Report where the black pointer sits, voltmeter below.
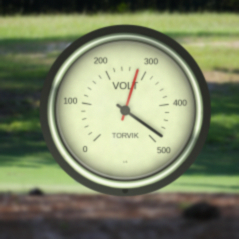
480 V
